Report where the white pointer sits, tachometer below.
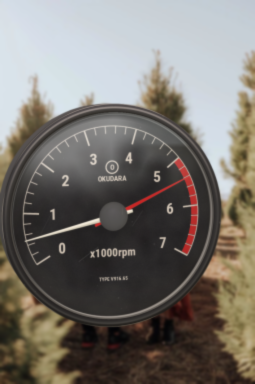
500 rpm
